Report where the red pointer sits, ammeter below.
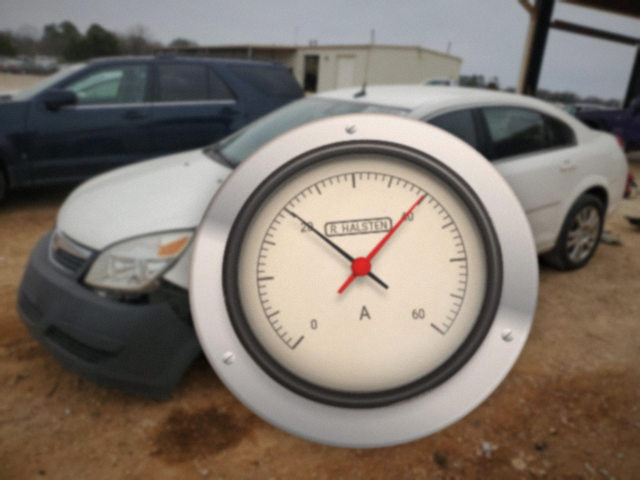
40 A
